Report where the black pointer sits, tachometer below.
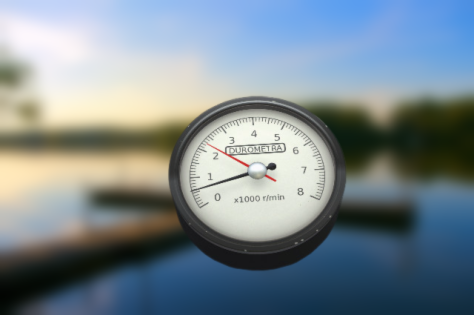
500 rpm
